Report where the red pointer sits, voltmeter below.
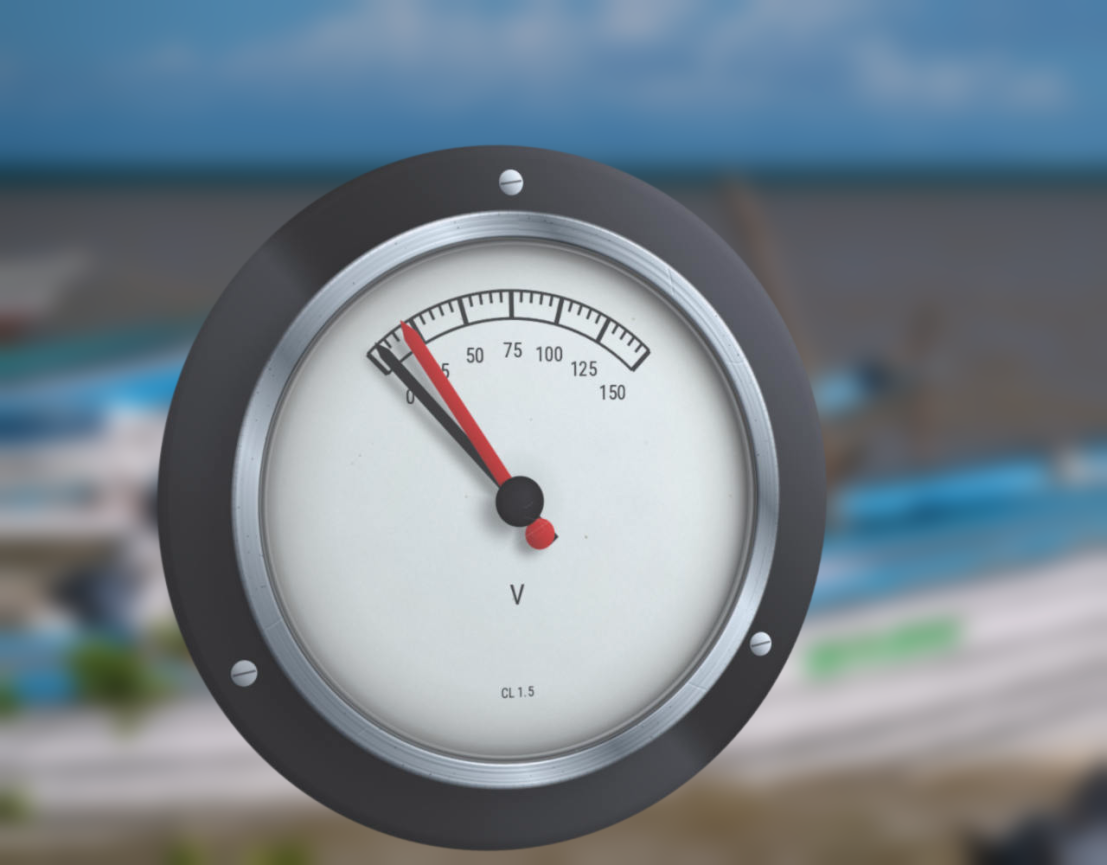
20 V
